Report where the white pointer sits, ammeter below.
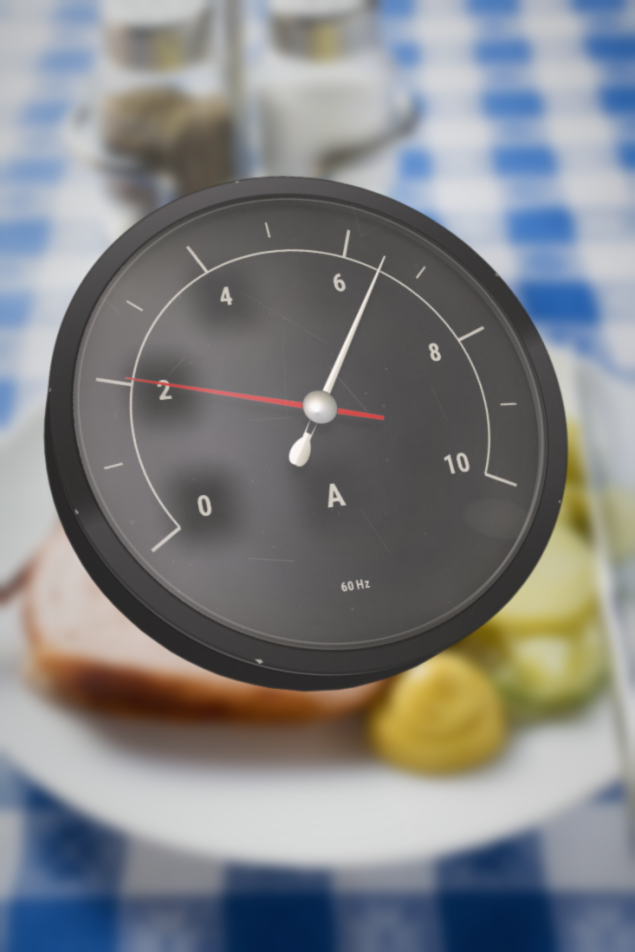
6.5 A
